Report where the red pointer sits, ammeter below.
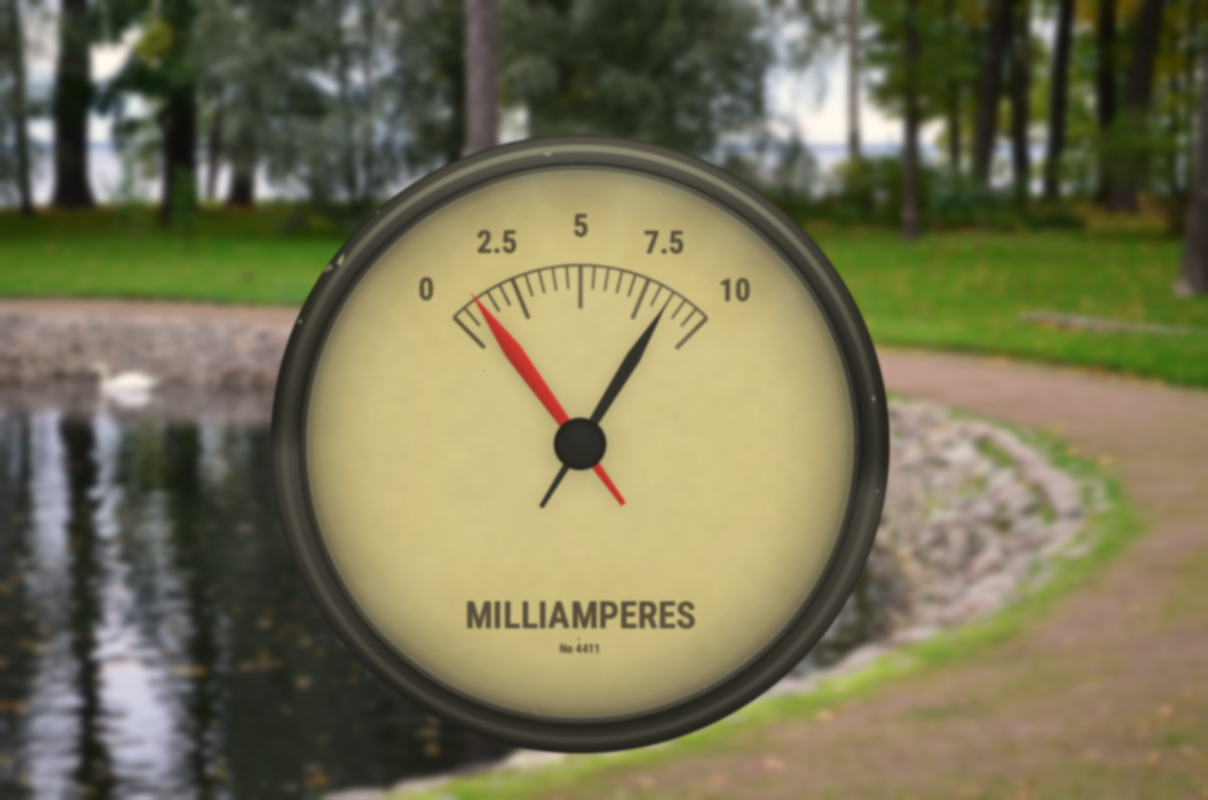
1 mA
